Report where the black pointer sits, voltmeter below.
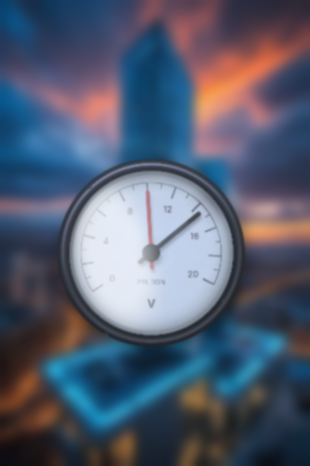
14.5 V
